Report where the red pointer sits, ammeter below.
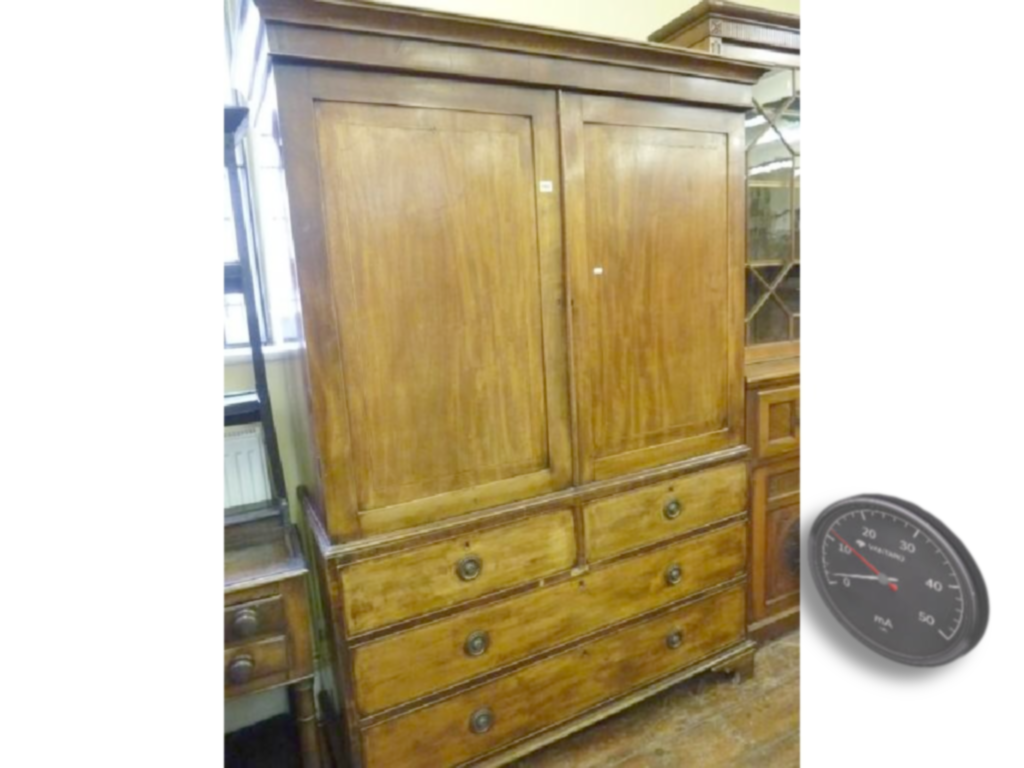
12 mA
